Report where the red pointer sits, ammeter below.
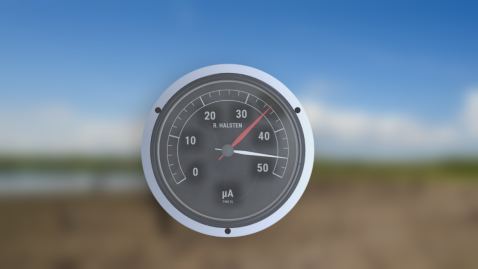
35 µA
